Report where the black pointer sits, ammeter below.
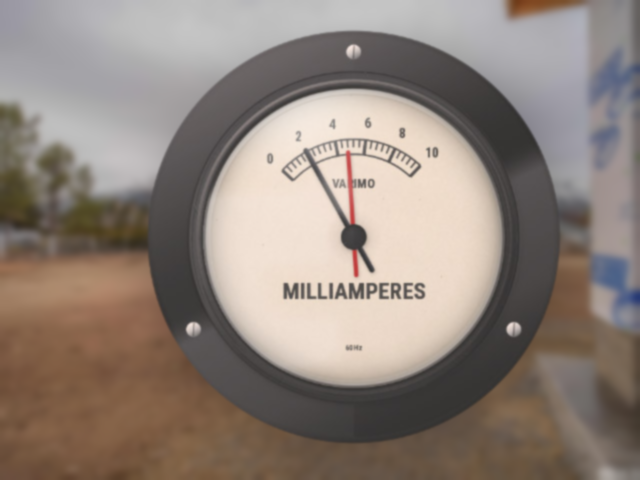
2 mA
